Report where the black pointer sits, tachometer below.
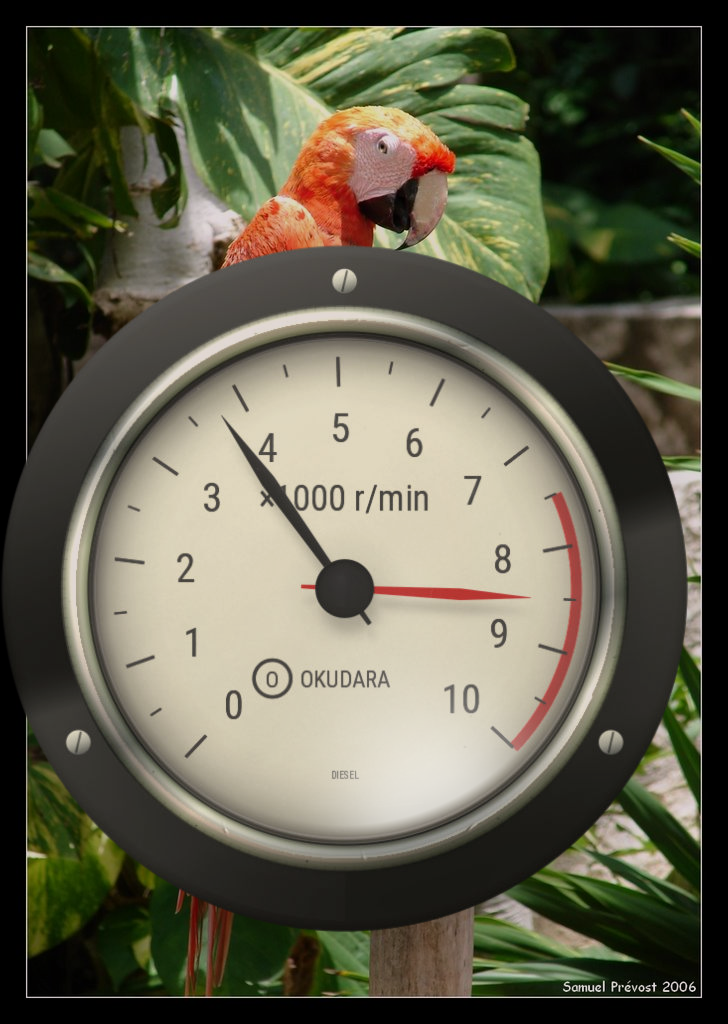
3750 rpm
